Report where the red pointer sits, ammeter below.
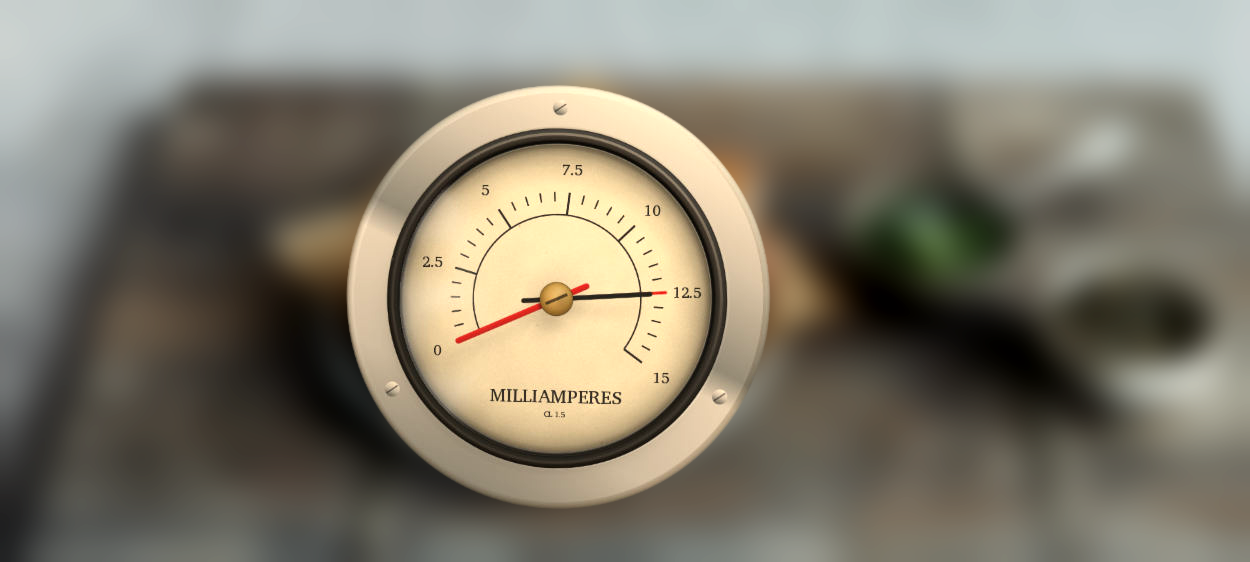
0 mA
